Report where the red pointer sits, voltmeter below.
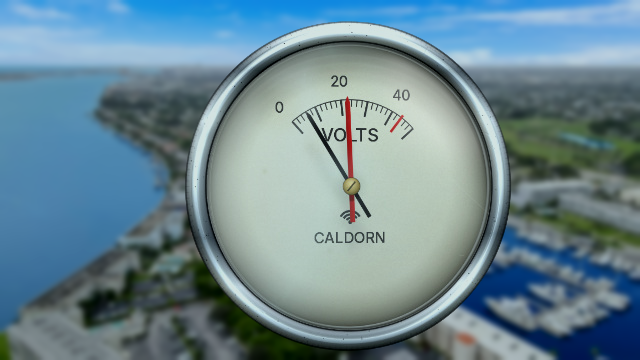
22 V
